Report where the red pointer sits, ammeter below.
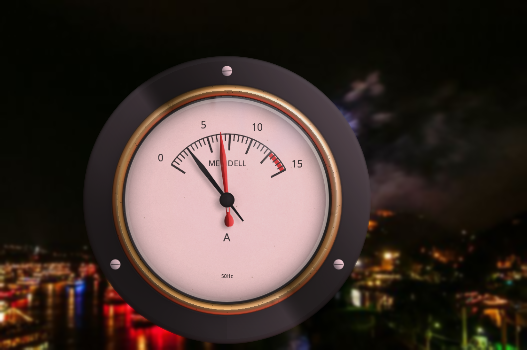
6.5 A
